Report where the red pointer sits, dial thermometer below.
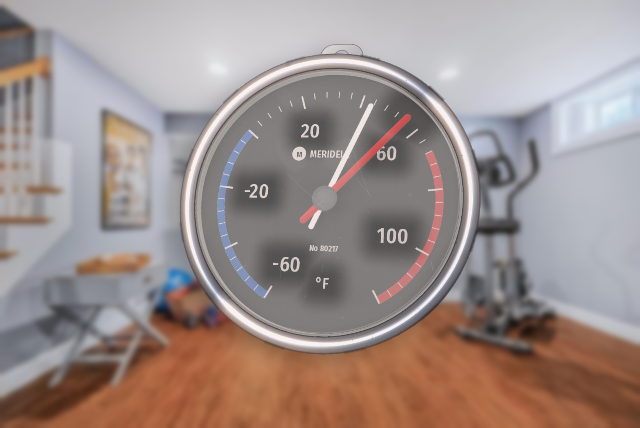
56 °F
